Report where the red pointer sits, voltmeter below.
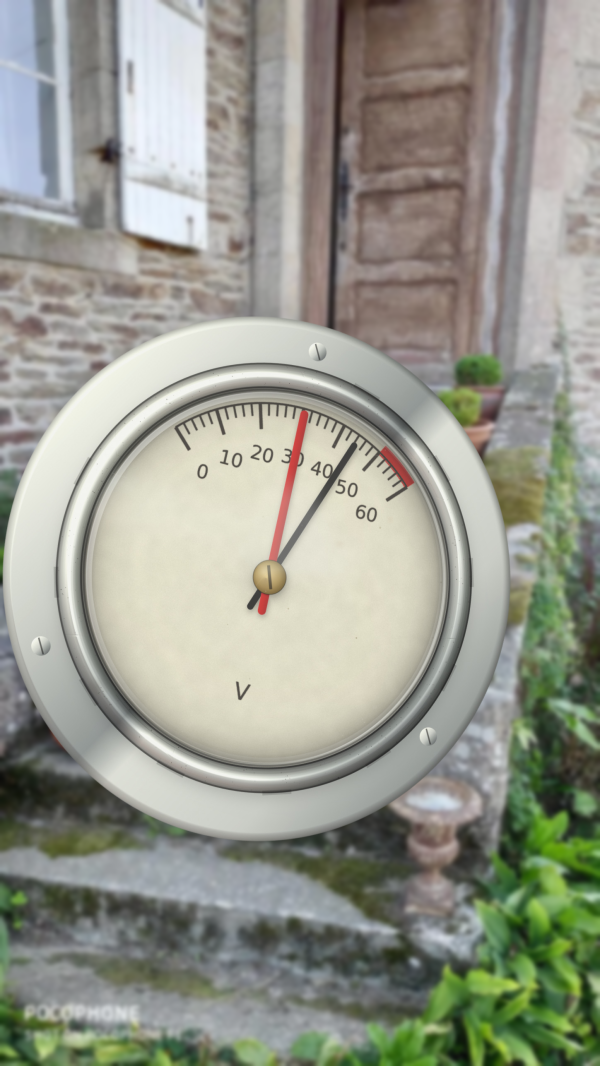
30 V
